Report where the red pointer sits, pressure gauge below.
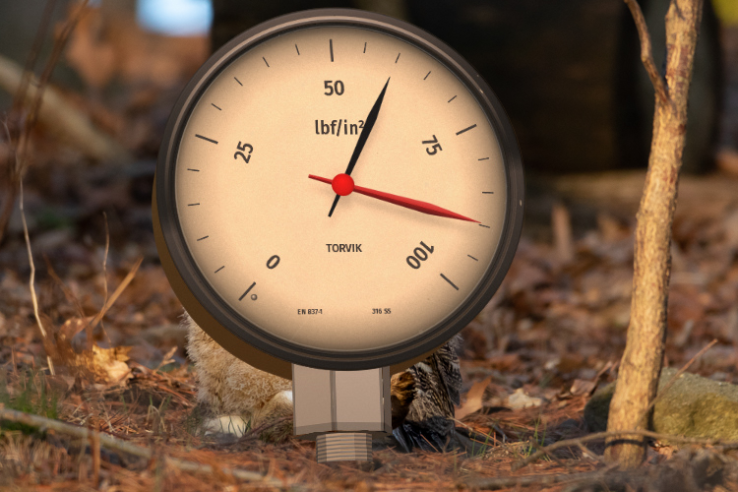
90 psi
